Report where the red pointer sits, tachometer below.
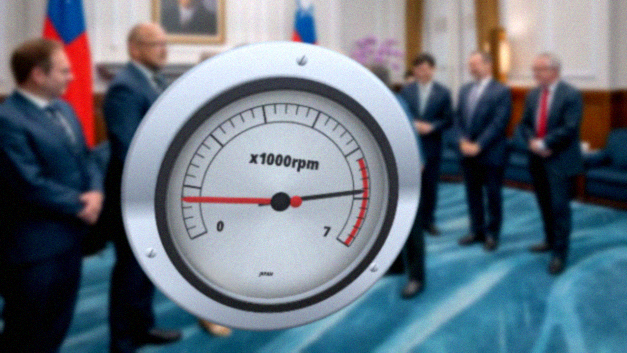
800 rpm
